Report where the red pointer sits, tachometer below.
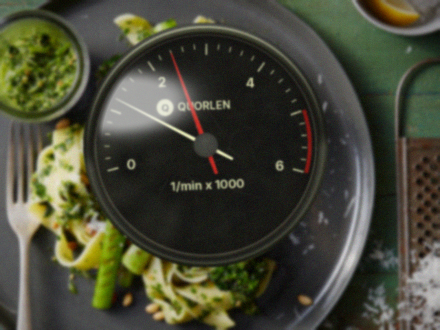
2400 rpm
